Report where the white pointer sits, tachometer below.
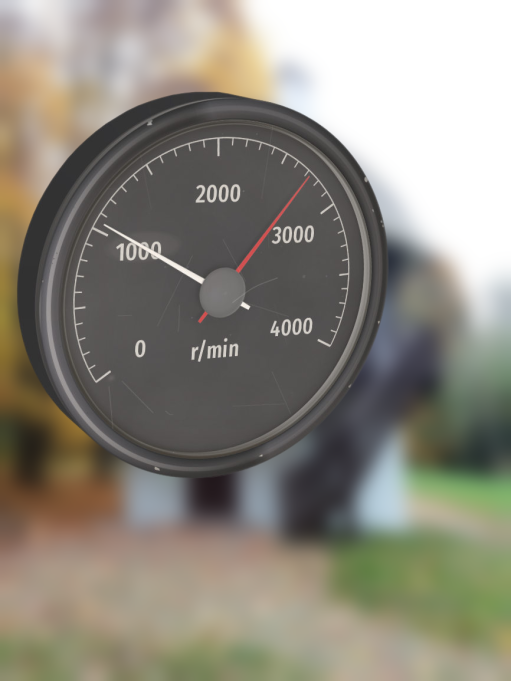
1050 rpm
